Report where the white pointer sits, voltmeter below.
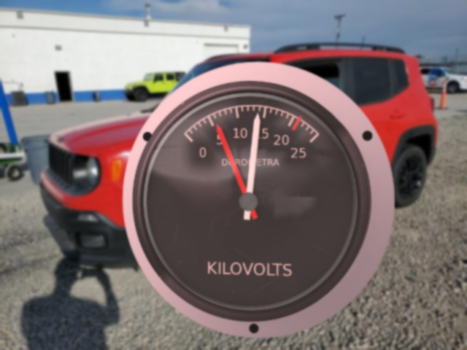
14 kV
